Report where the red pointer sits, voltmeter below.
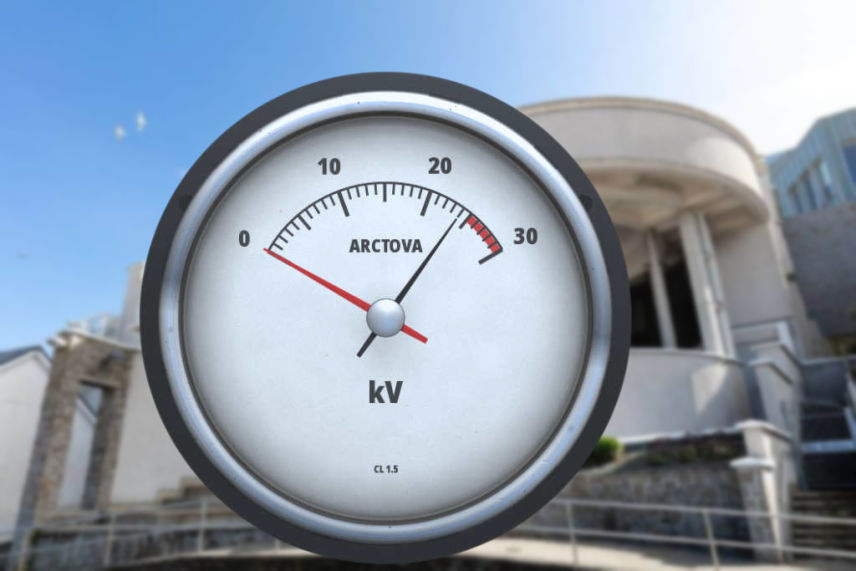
0 kV
